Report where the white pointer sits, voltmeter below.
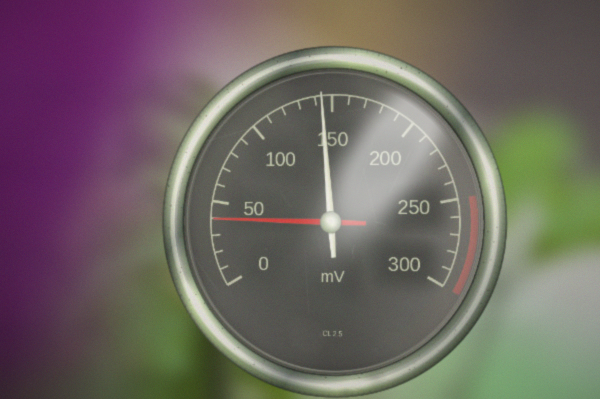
145 mV
